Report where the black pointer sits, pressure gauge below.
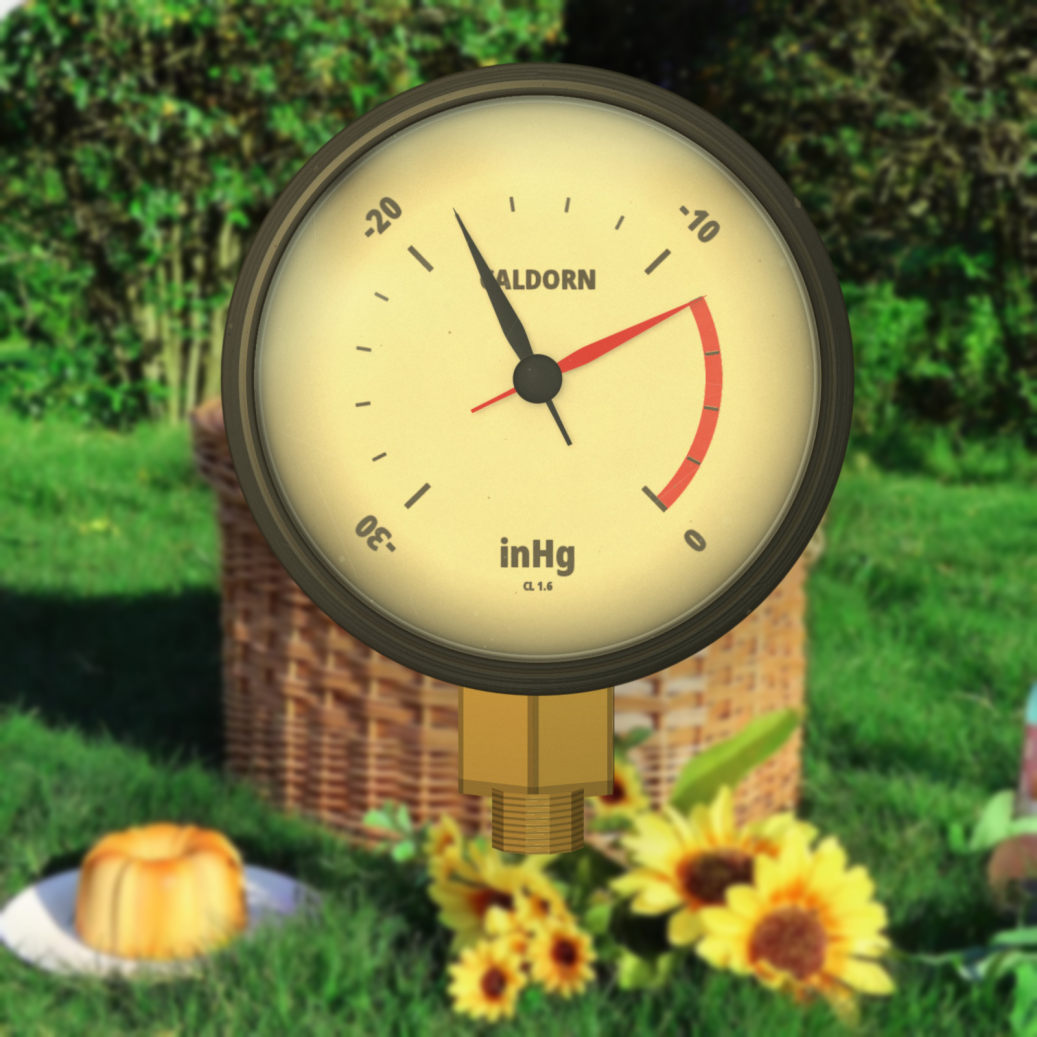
-18 inHg
